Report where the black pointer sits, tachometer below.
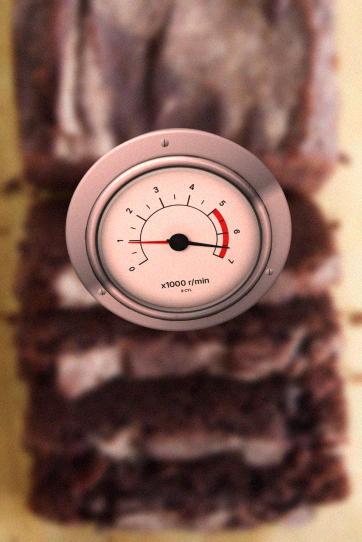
6500 rpm
